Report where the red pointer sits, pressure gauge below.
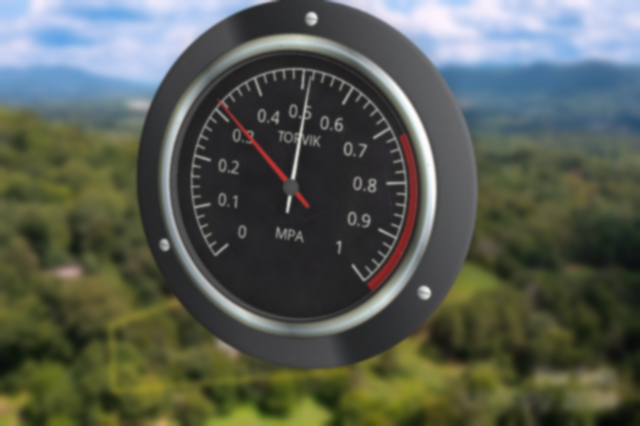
0.32 MPa
